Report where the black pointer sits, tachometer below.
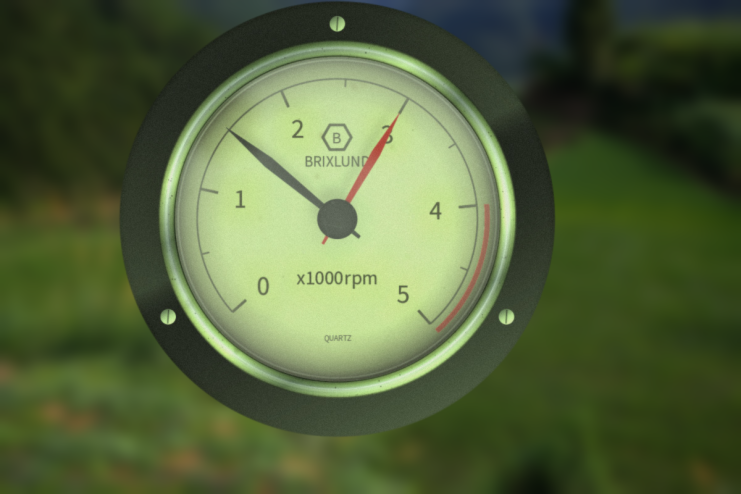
1500 rpm
